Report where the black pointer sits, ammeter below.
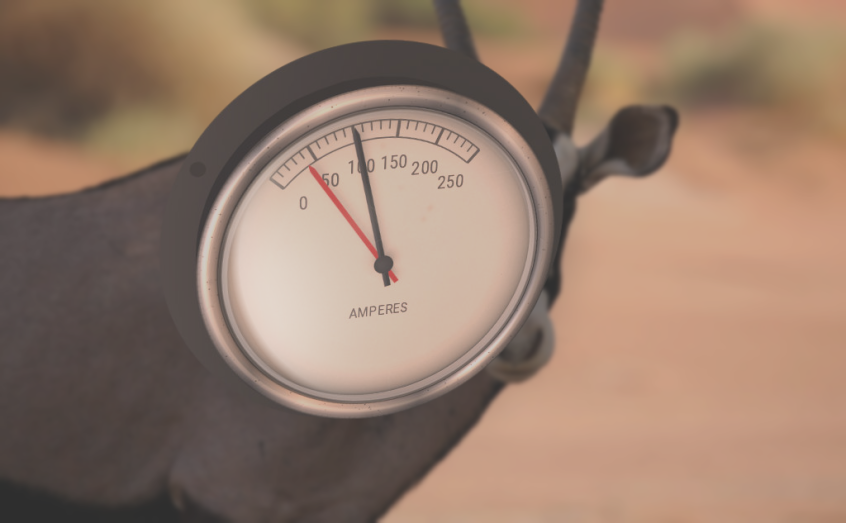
100 A
